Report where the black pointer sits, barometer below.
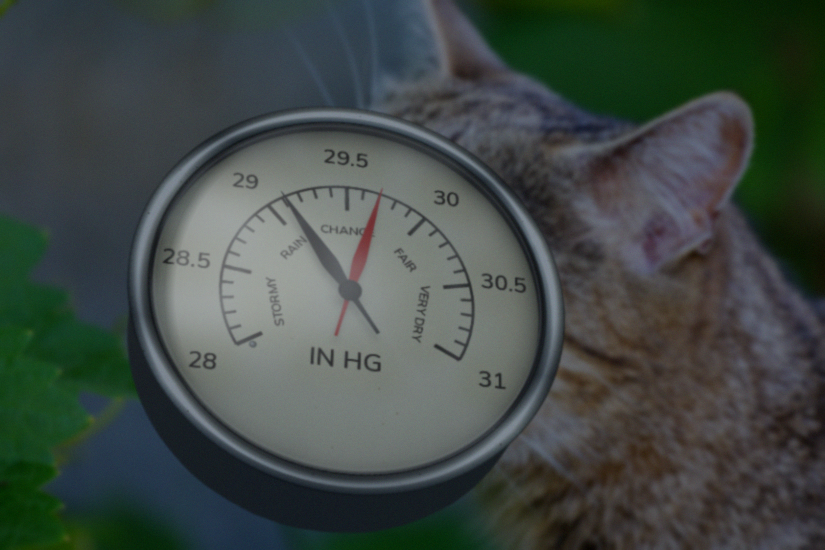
29.1 inHg
